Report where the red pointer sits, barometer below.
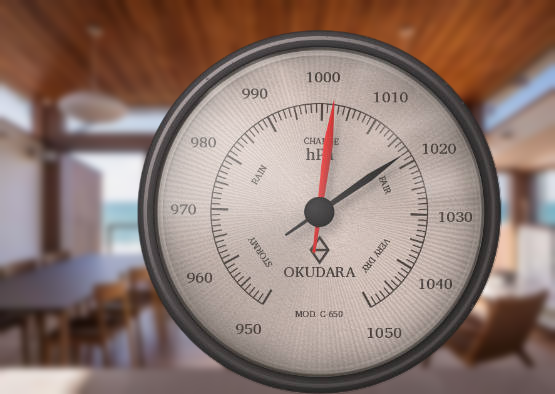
1002 hPa
